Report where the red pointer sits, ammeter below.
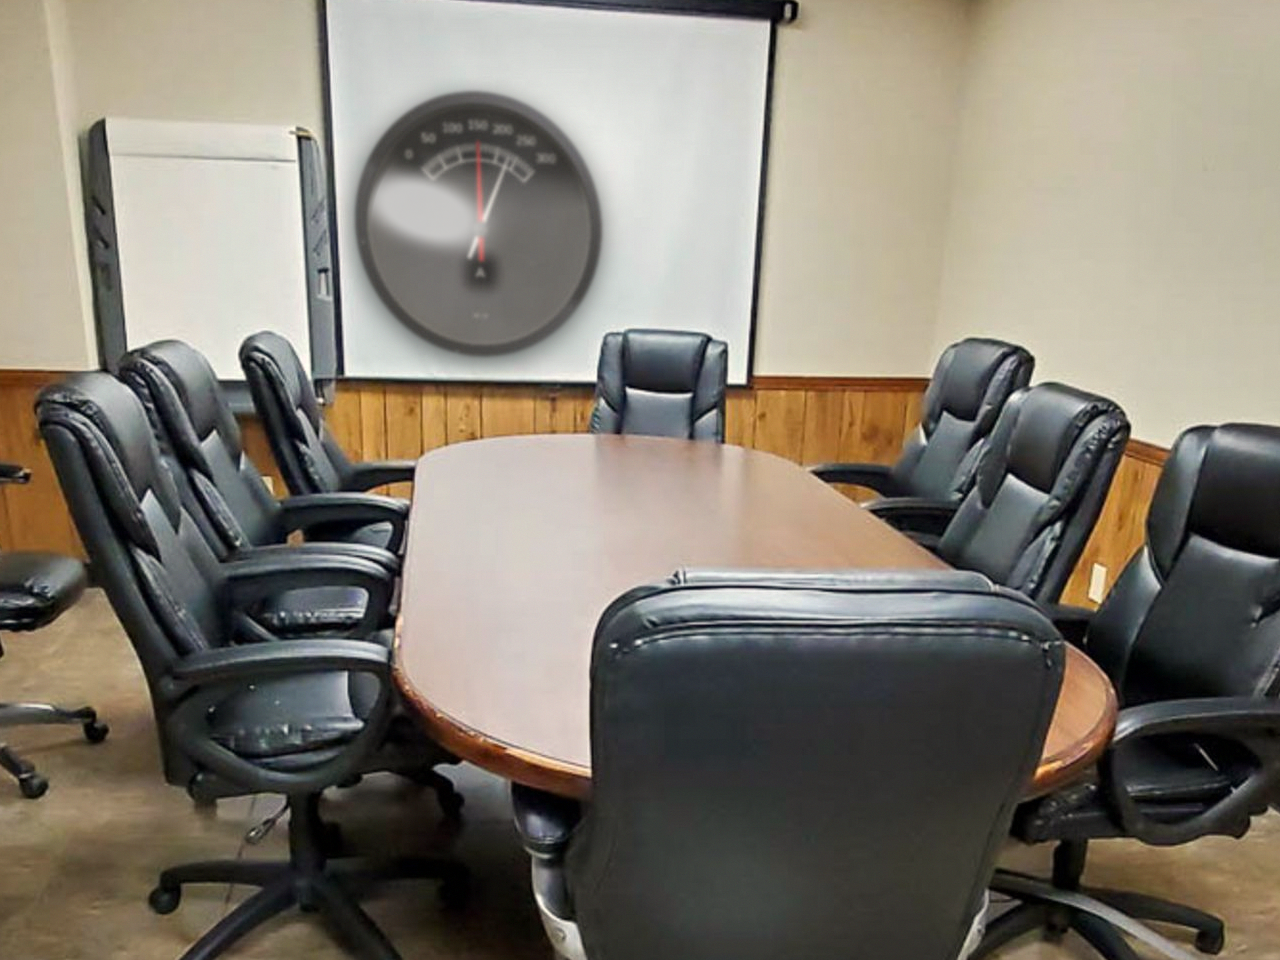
150 A
